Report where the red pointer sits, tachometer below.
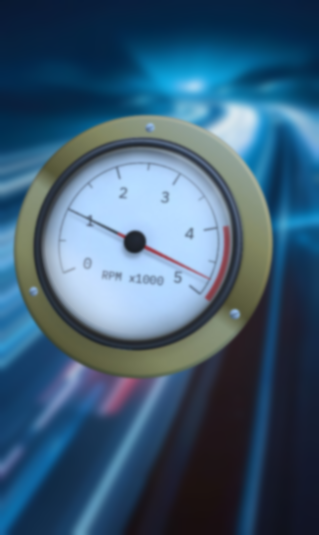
4750 rpm
